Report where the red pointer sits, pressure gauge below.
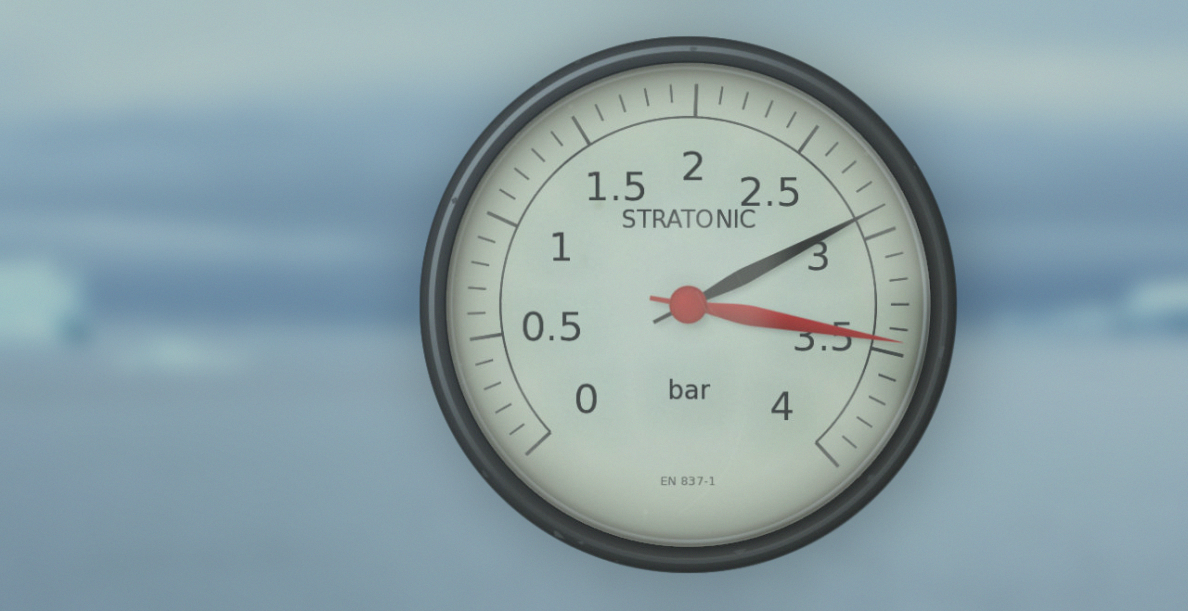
3.45 bar
